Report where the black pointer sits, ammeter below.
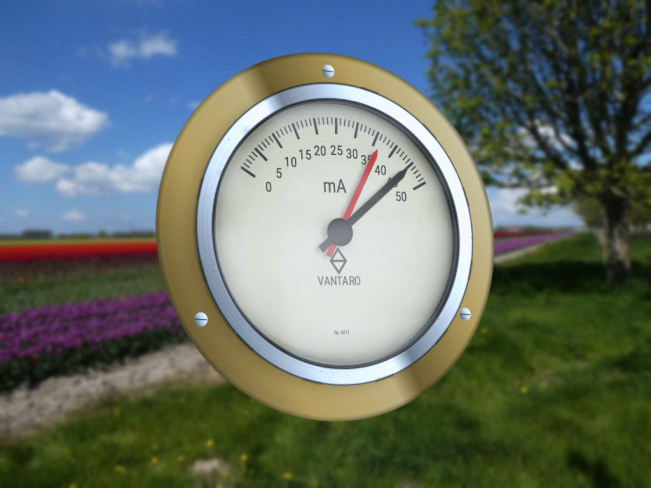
45 mA
